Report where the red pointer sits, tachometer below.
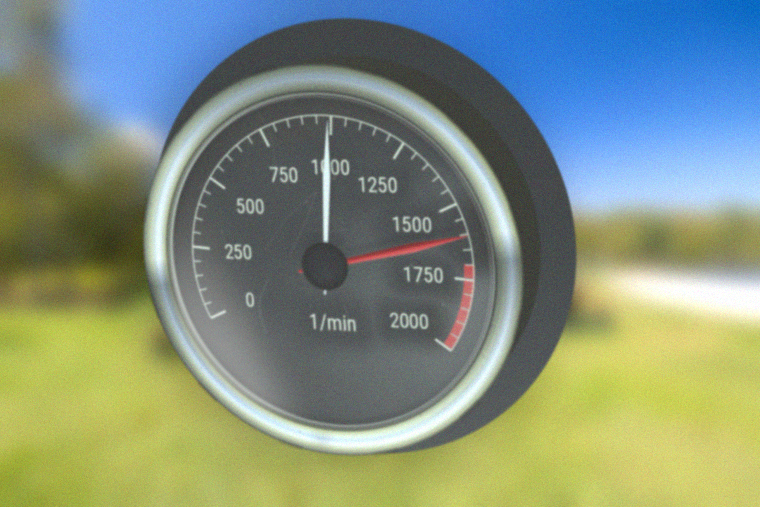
1600 rpm
